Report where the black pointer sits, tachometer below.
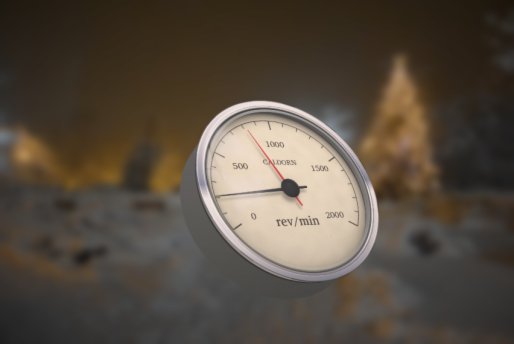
200 rpm
